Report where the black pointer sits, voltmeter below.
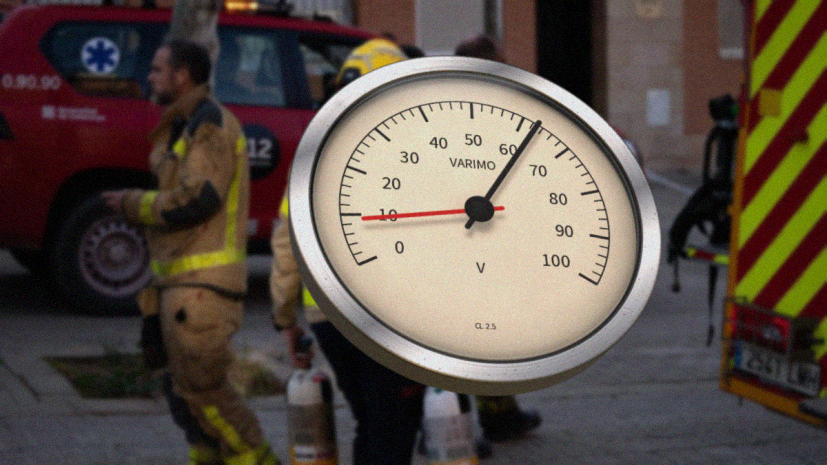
63 V
